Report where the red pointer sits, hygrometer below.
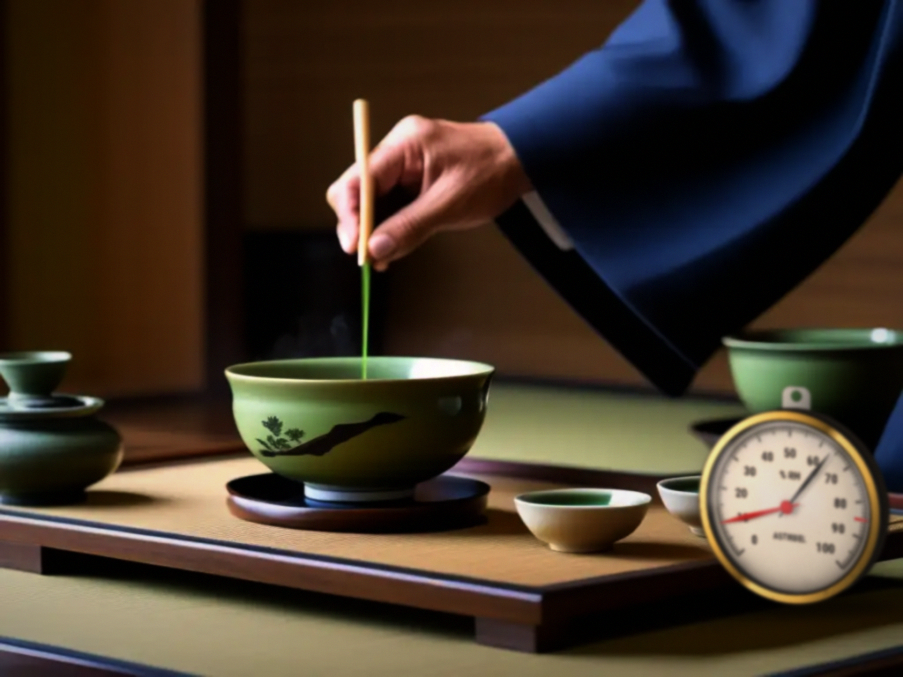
10 %
